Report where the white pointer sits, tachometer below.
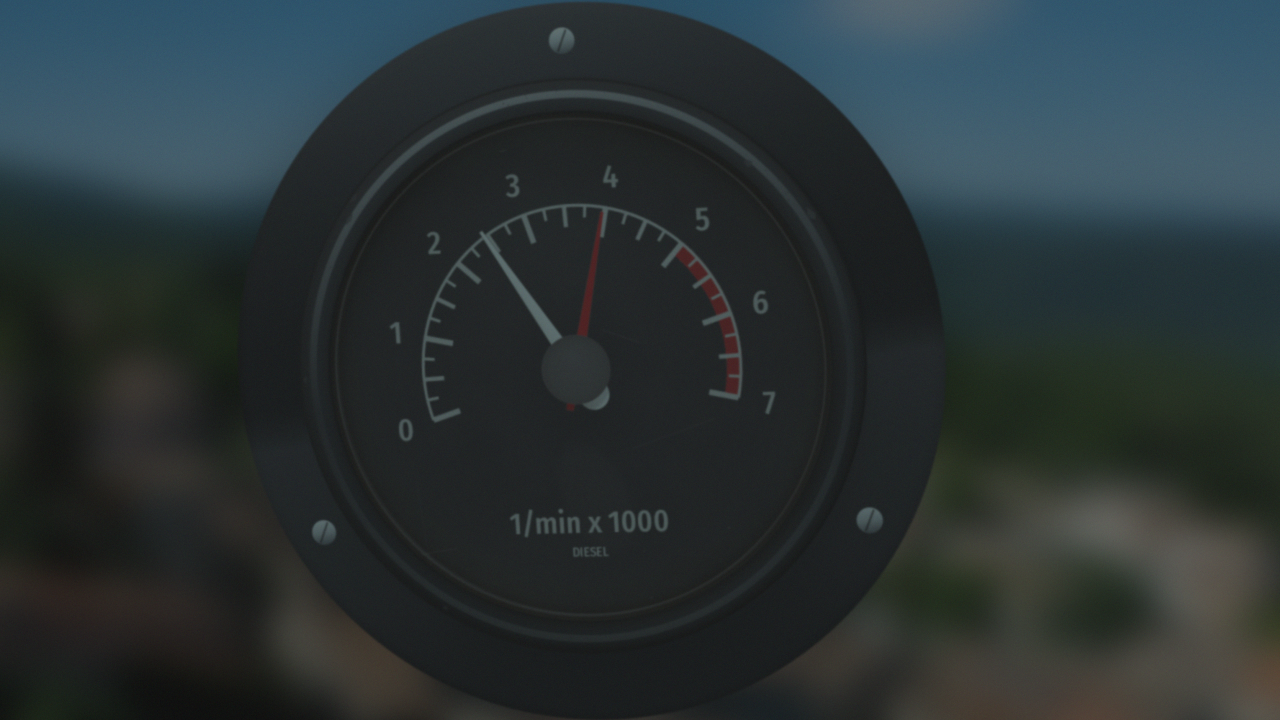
2500 rpm
